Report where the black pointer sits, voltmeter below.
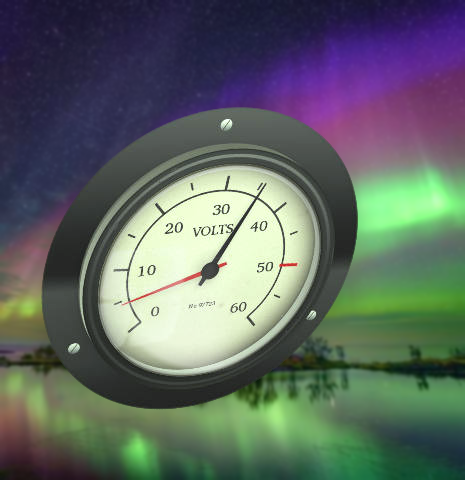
35 V
